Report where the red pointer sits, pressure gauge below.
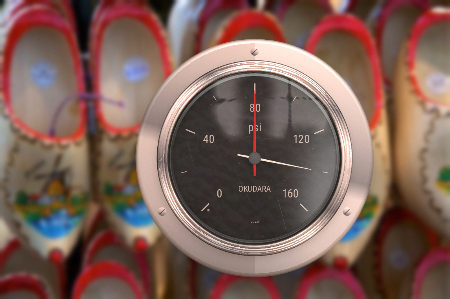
80 psi
